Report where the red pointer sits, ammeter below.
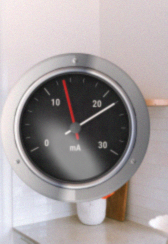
13 mA
